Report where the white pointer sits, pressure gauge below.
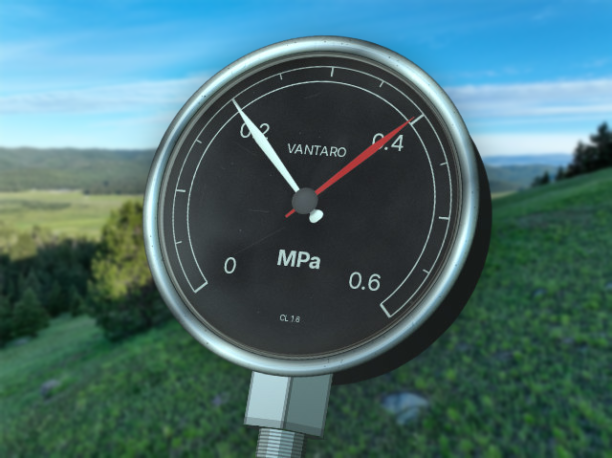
0.2 MPa
